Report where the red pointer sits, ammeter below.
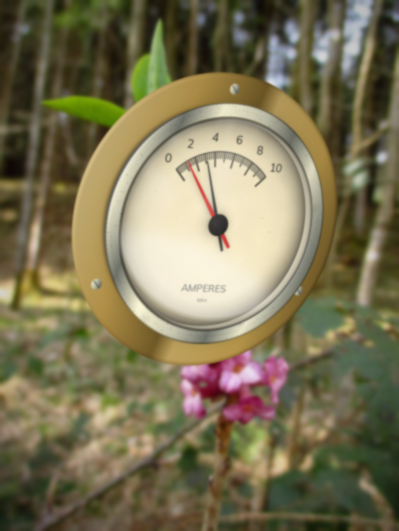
1 A
